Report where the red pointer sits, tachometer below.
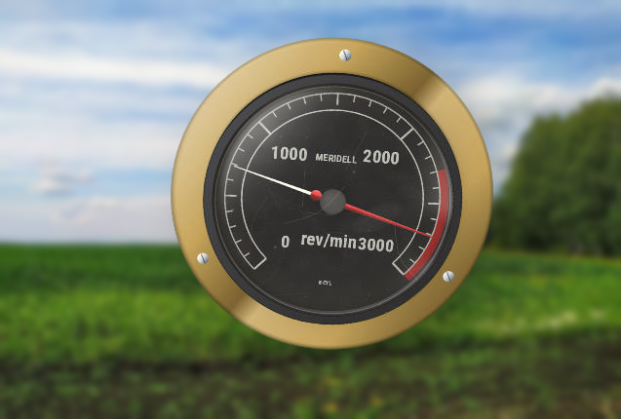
2700 rpm
